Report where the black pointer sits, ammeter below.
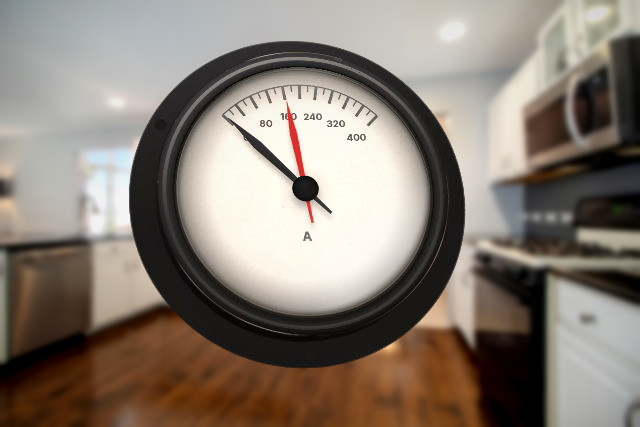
0 A
